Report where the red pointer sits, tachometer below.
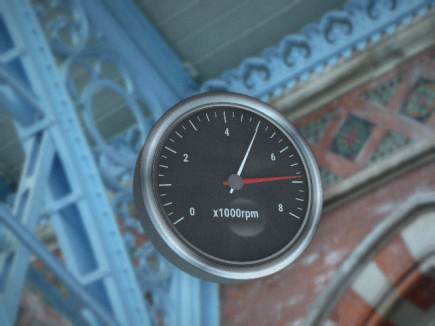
6875 rpm
